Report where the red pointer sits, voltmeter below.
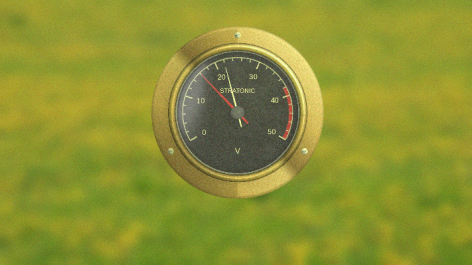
16 V
